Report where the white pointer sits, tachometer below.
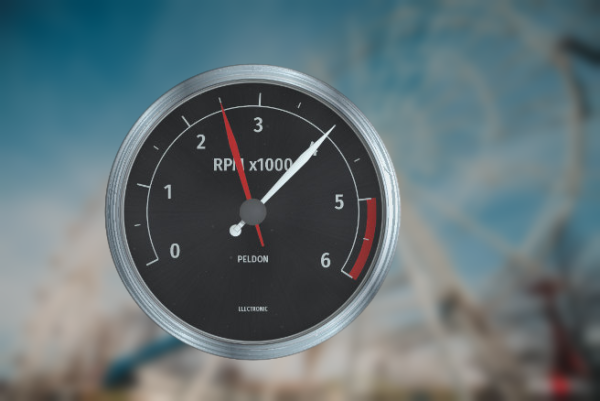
4000 rpm
